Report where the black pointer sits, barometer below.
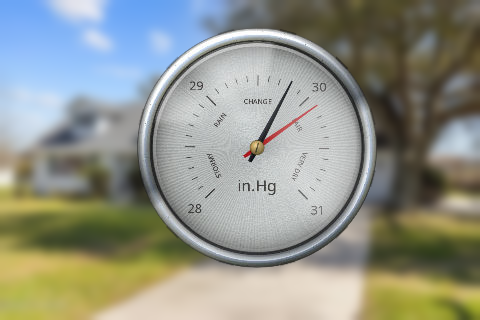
29.8 inHg
